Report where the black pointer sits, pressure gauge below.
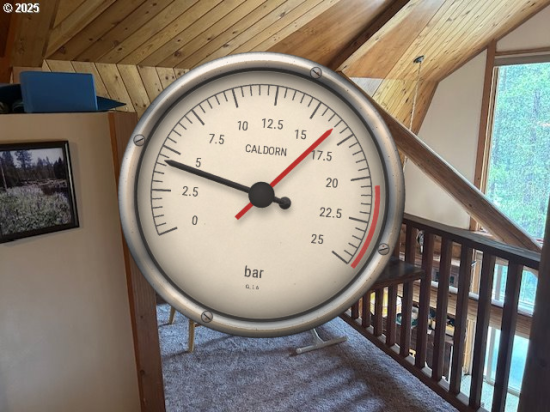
4.25 bar
